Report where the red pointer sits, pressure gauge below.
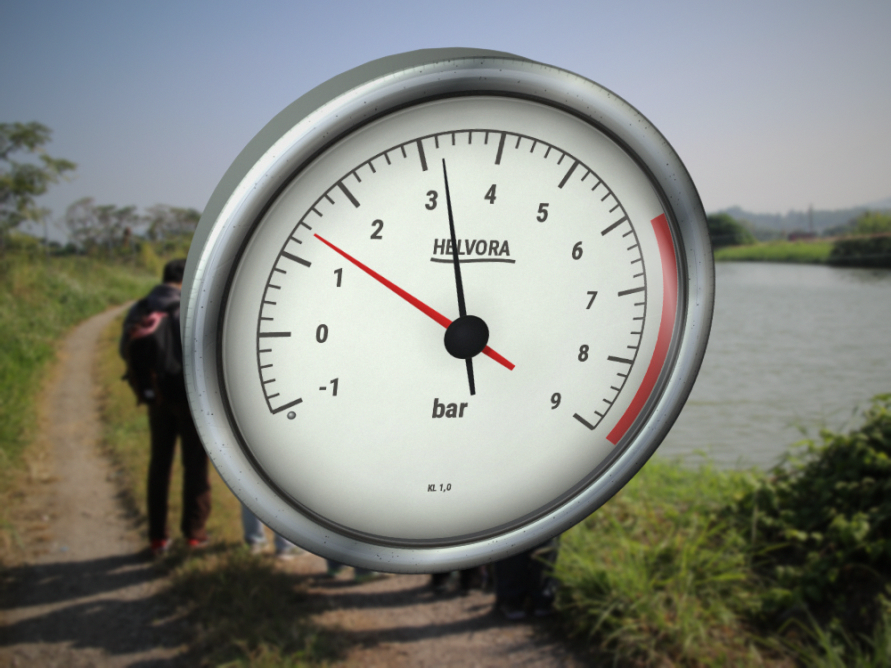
1.4 bar
